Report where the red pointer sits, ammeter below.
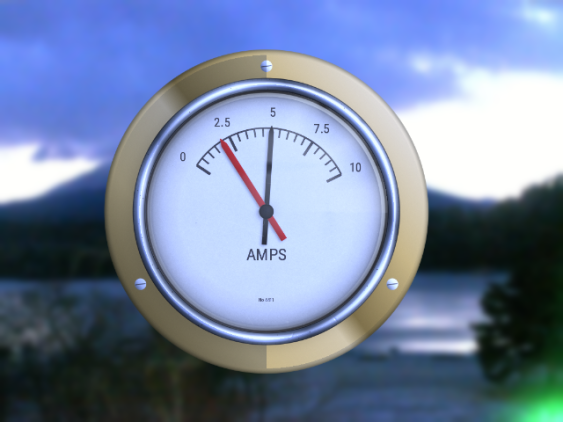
2 A
